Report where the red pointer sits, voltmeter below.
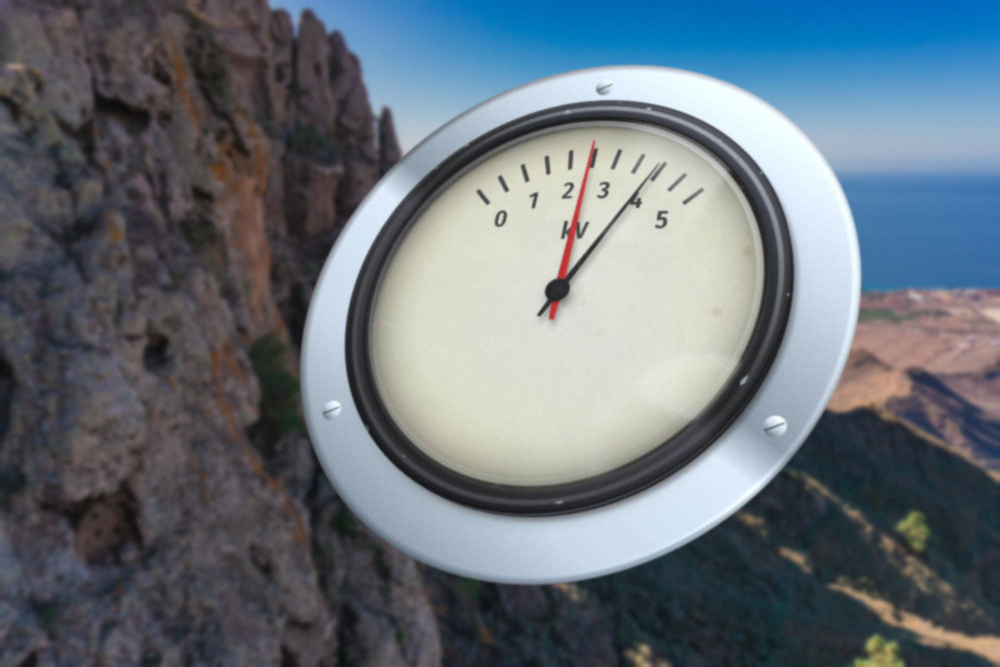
2.5 kV
